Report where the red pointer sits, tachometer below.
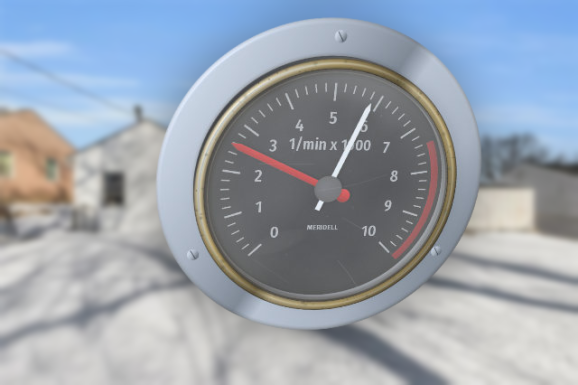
2600 rpm
